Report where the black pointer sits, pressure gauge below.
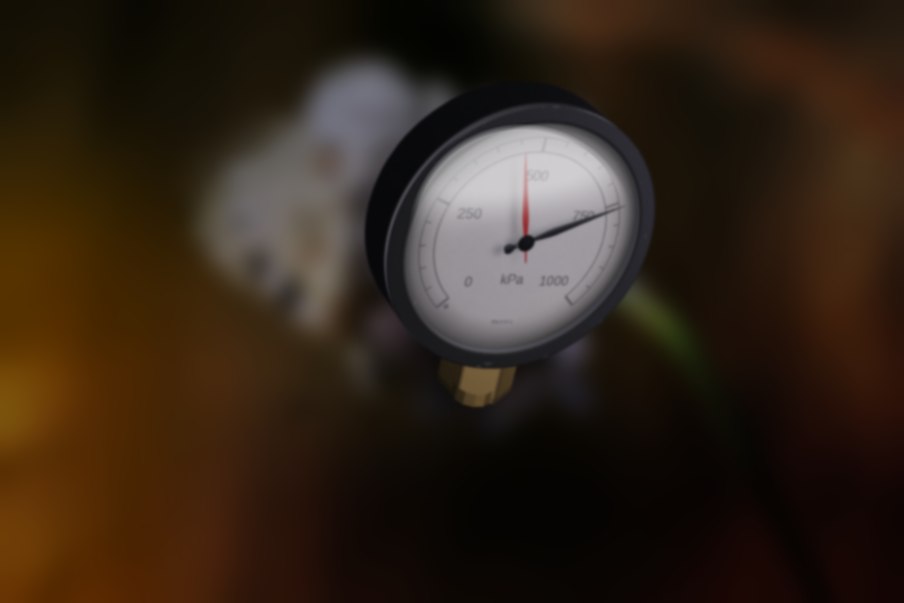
750 kPa
